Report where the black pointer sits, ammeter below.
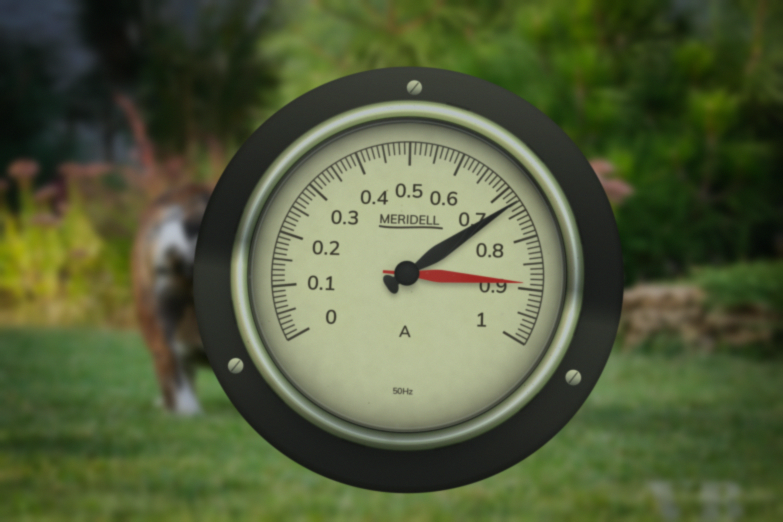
0.73 A
